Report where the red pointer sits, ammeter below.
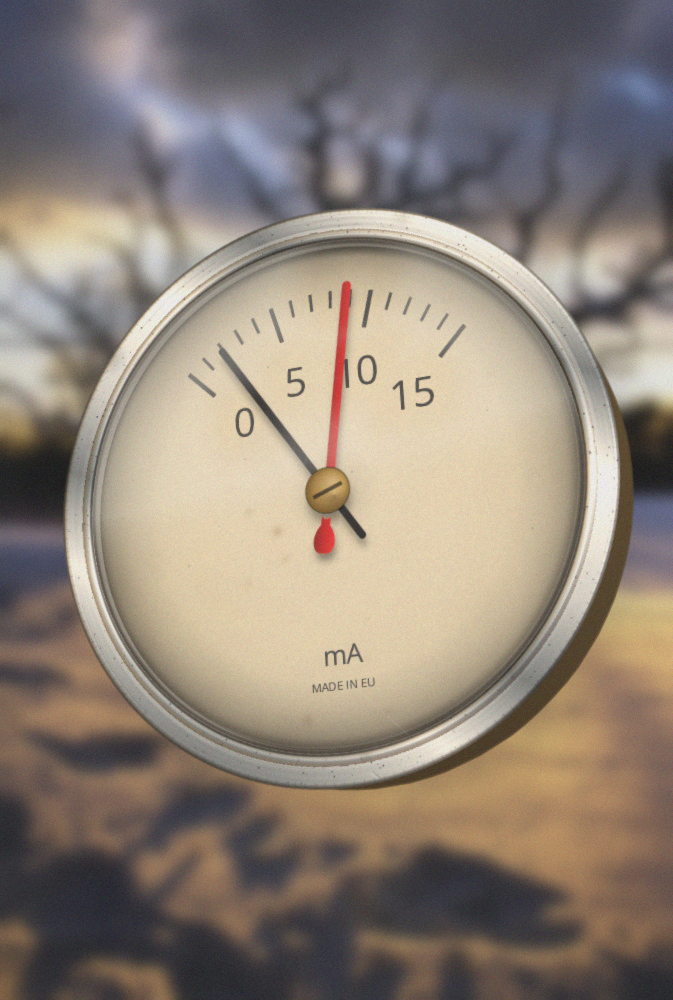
9 mA
